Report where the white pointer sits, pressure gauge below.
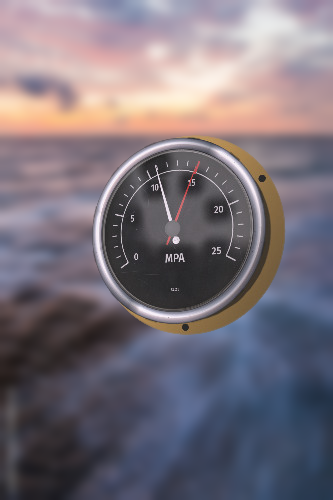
11 MPa
